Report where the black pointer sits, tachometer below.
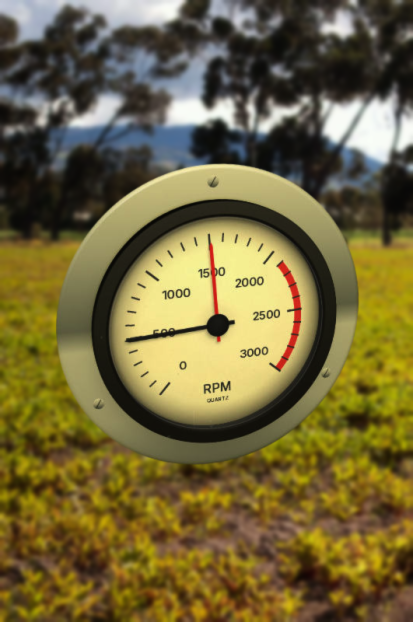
500 rpm
